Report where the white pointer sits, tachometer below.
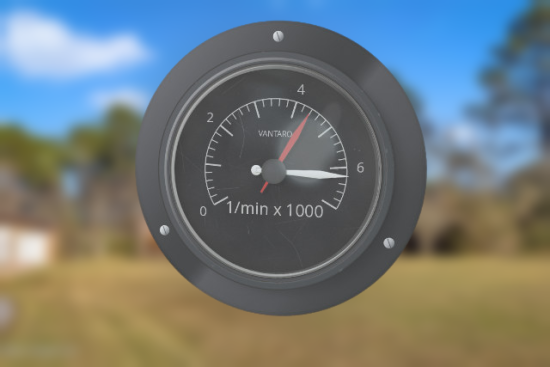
6200 rpm
